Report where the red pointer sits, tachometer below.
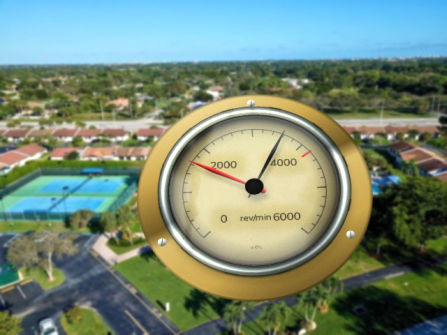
1600 rpm
